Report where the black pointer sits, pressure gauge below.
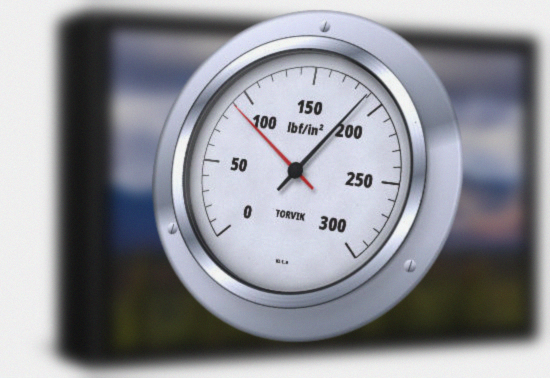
190 psi
